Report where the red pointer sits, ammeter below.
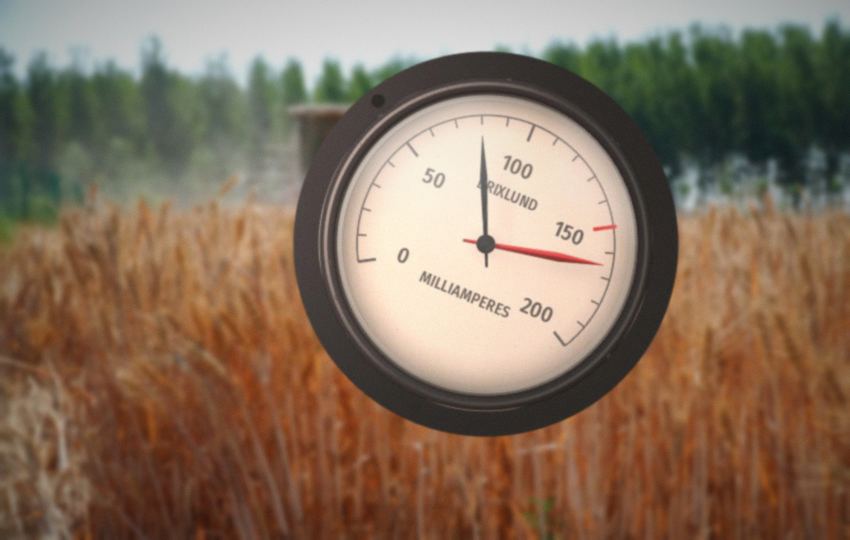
165 mA
